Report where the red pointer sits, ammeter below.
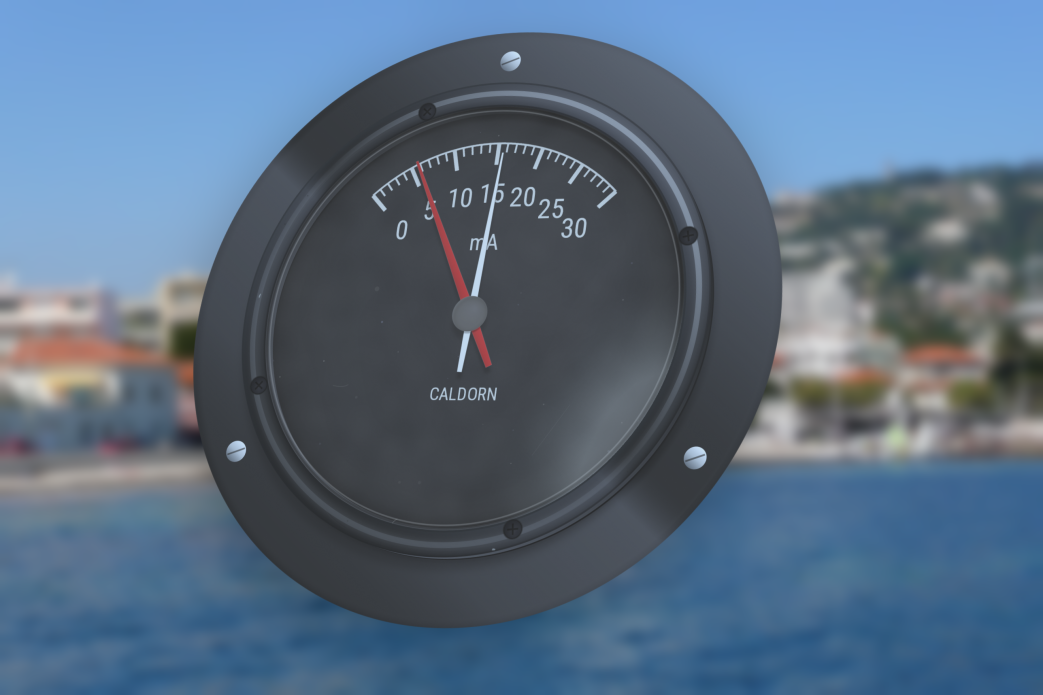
6 mA
